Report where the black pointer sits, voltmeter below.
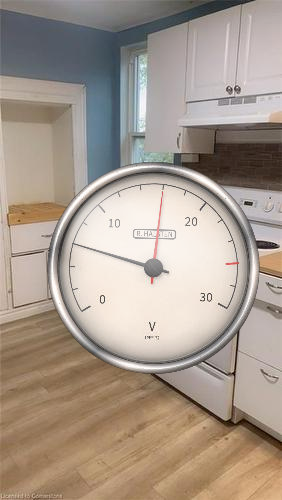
6 V
